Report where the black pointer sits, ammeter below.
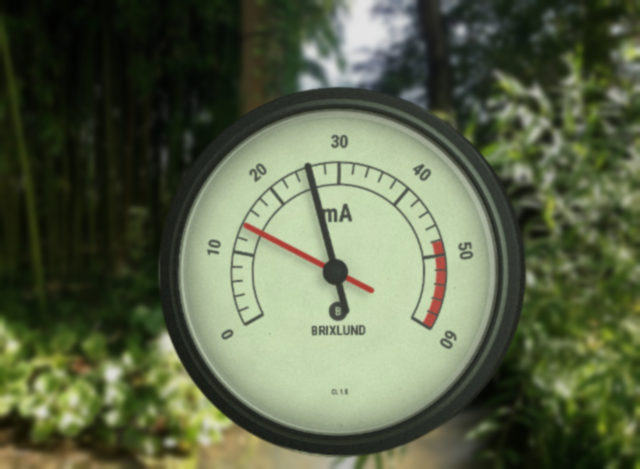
26 mA
